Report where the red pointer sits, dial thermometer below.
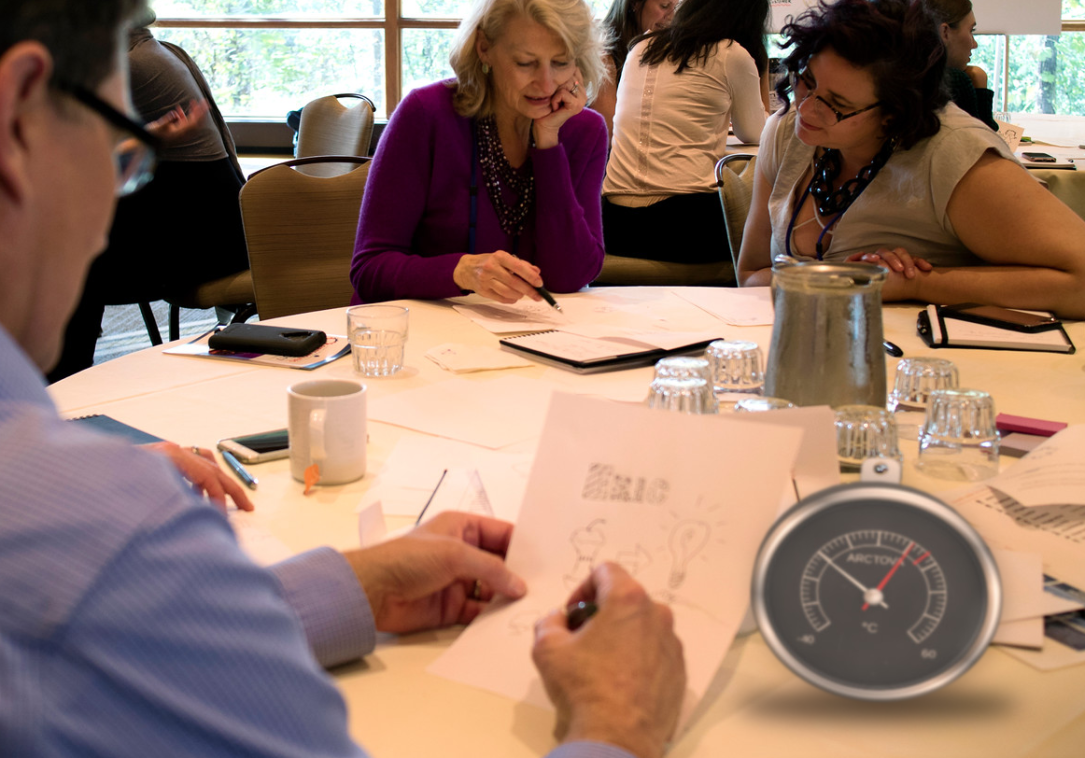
20 °C
